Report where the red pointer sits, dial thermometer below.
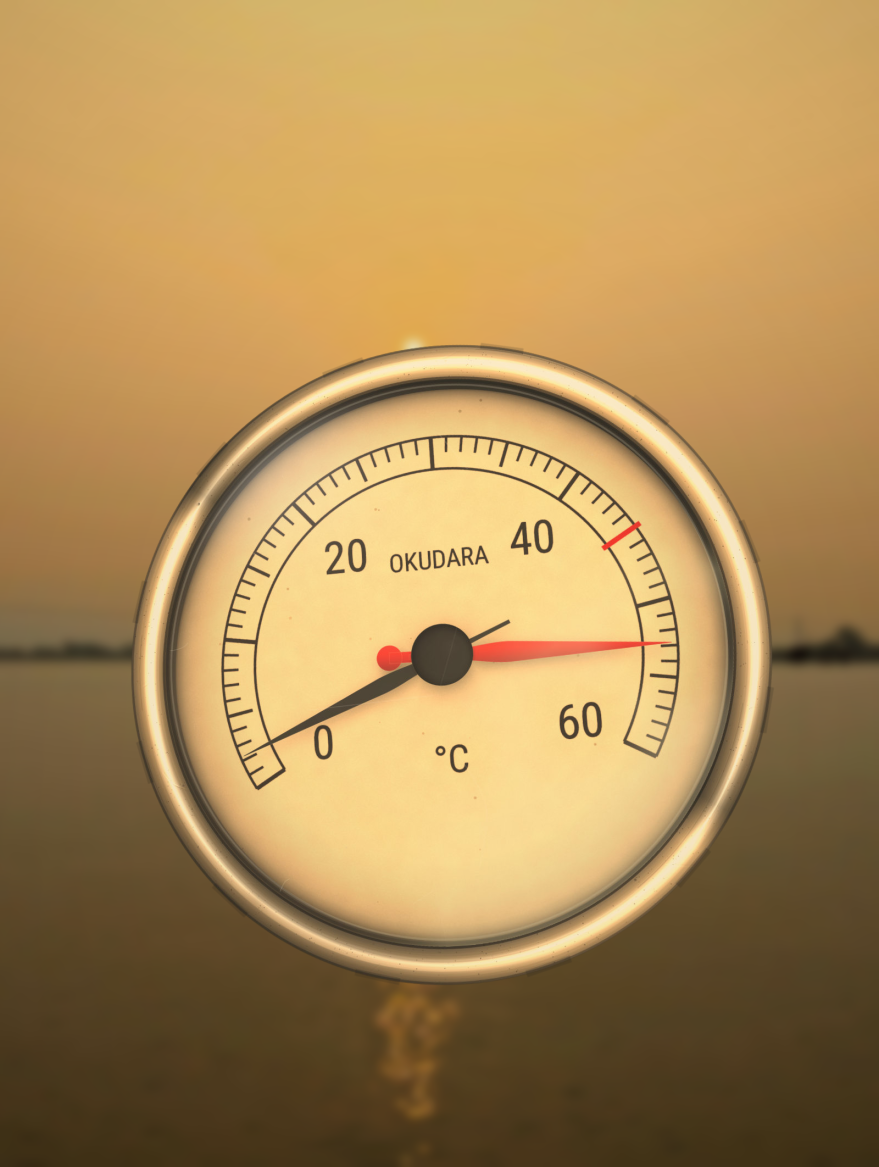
53 °C
